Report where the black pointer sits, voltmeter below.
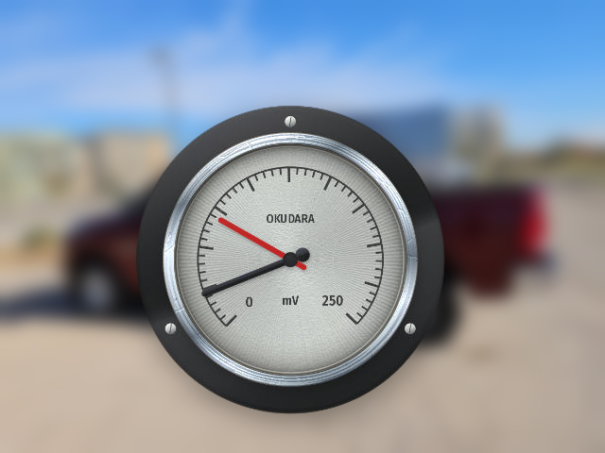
22.5 mV
